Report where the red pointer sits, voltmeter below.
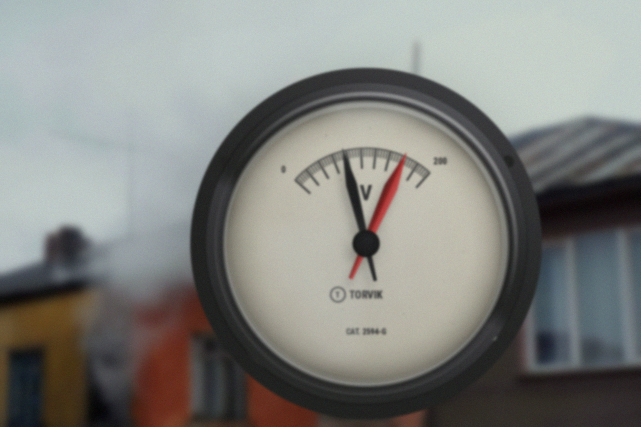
160 V
